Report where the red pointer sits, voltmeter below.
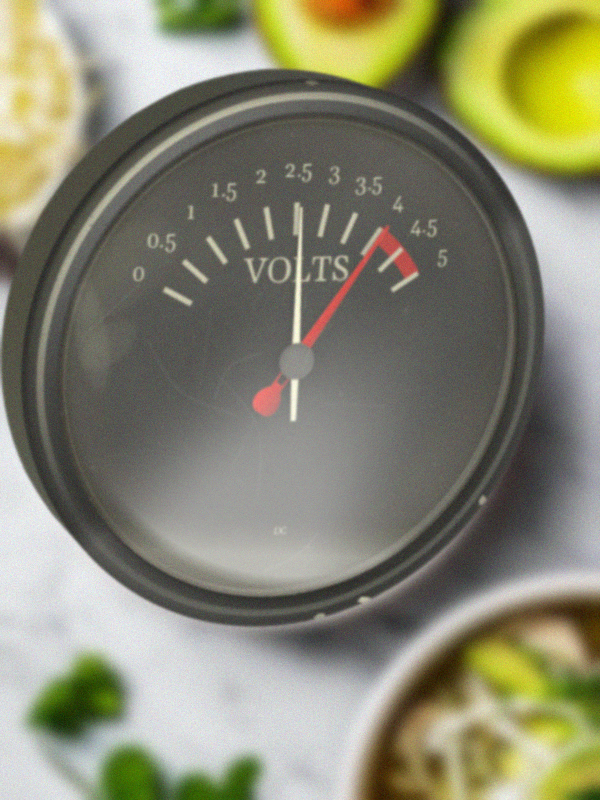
4 V
